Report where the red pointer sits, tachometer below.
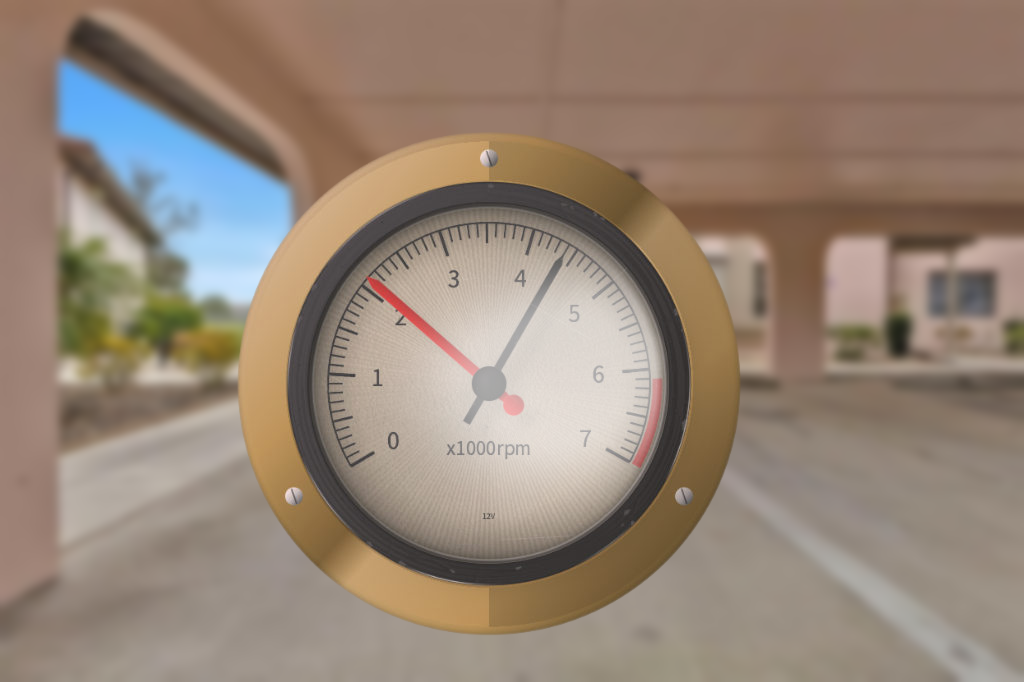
2100 rpm
